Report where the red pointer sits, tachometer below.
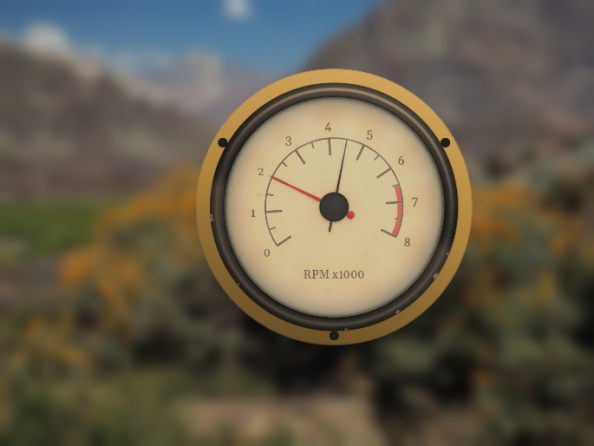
2000 rpm
